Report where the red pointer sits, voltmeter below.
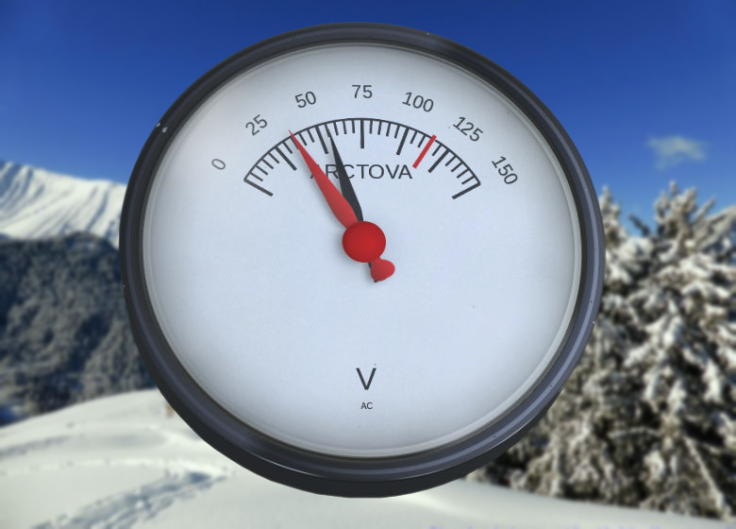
35 V
